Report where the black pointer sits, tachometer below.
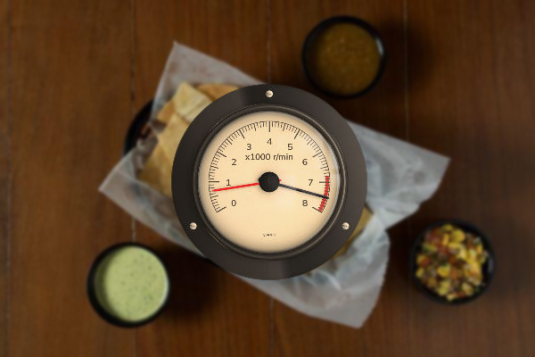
7500 rpm
